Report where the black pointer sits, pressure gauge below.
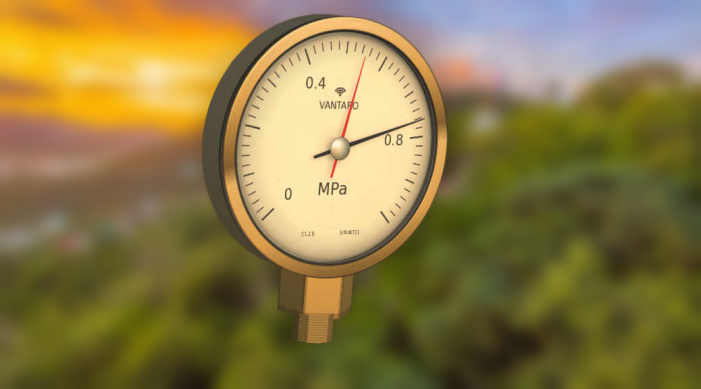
0.76 MPa
